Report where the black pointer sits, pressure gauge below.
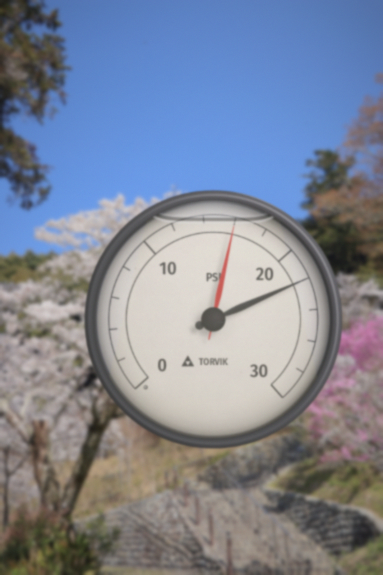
22 psi
